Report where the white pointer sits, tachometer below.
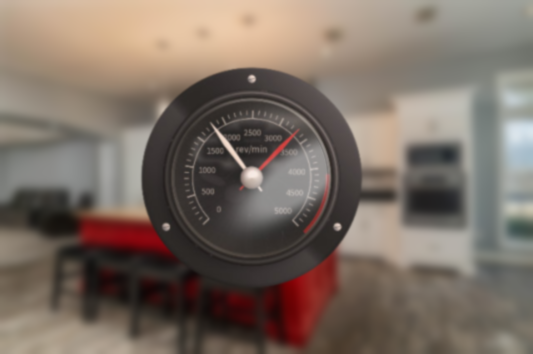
1800 rpm
